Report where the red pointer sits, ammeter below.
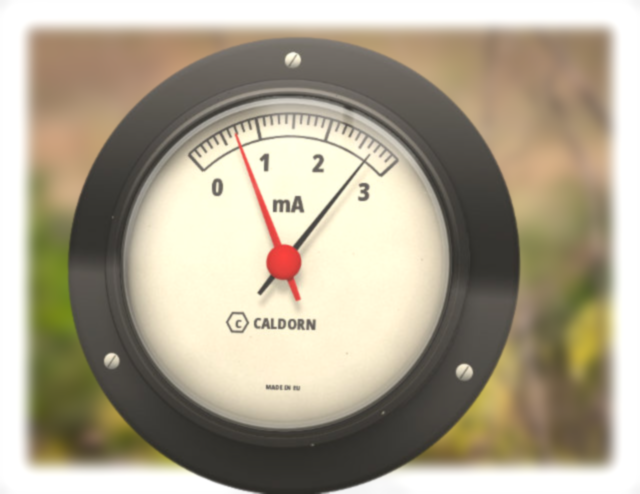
0.7 mA
